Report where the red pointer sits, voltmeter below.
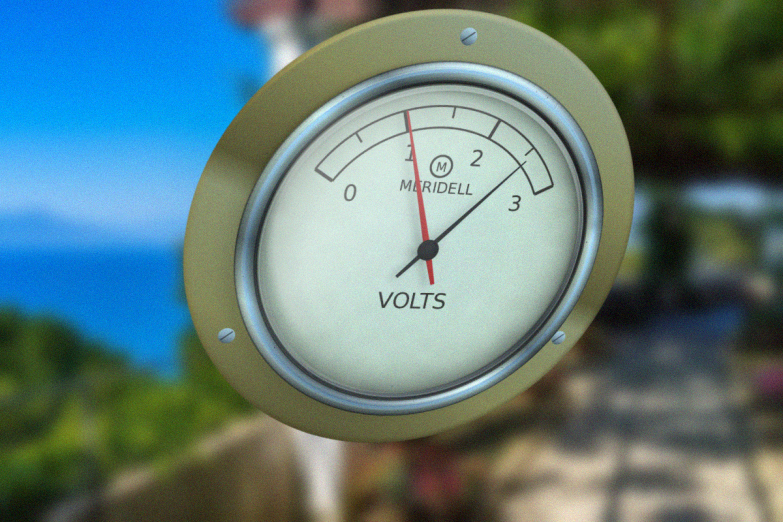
1 V
